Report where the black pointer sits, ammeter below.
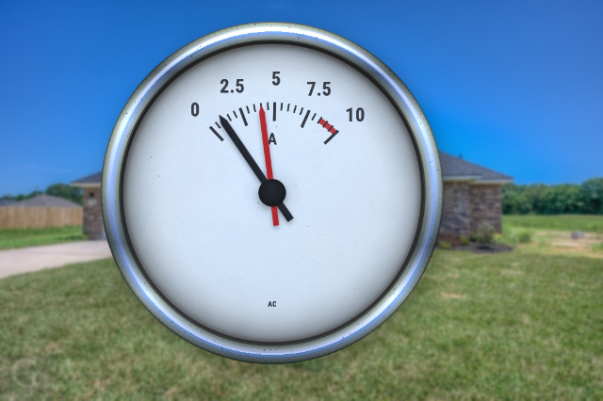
1 A
